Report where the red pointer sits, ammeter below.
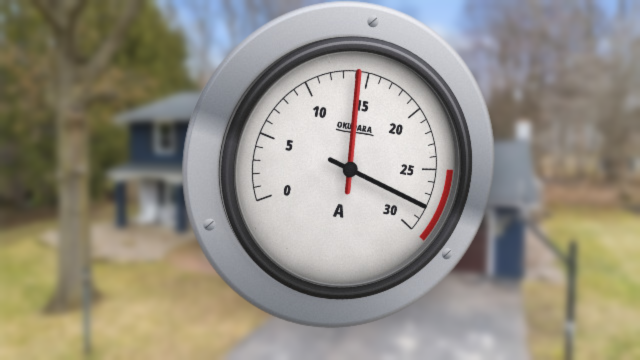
14 A
